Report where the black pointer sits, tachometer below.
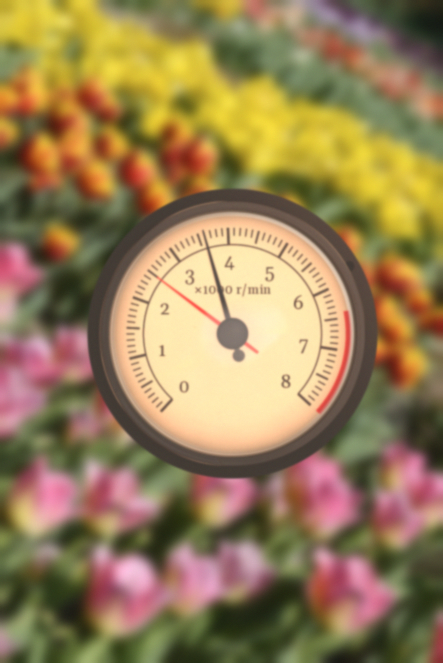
3600 rpm
